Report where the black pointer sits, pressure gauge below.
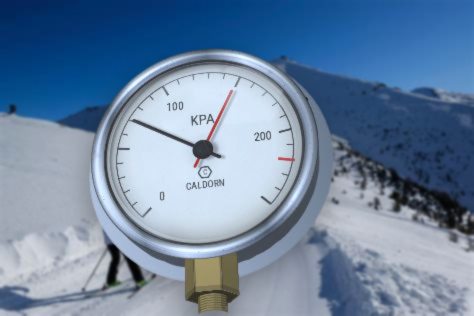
70 kPa
